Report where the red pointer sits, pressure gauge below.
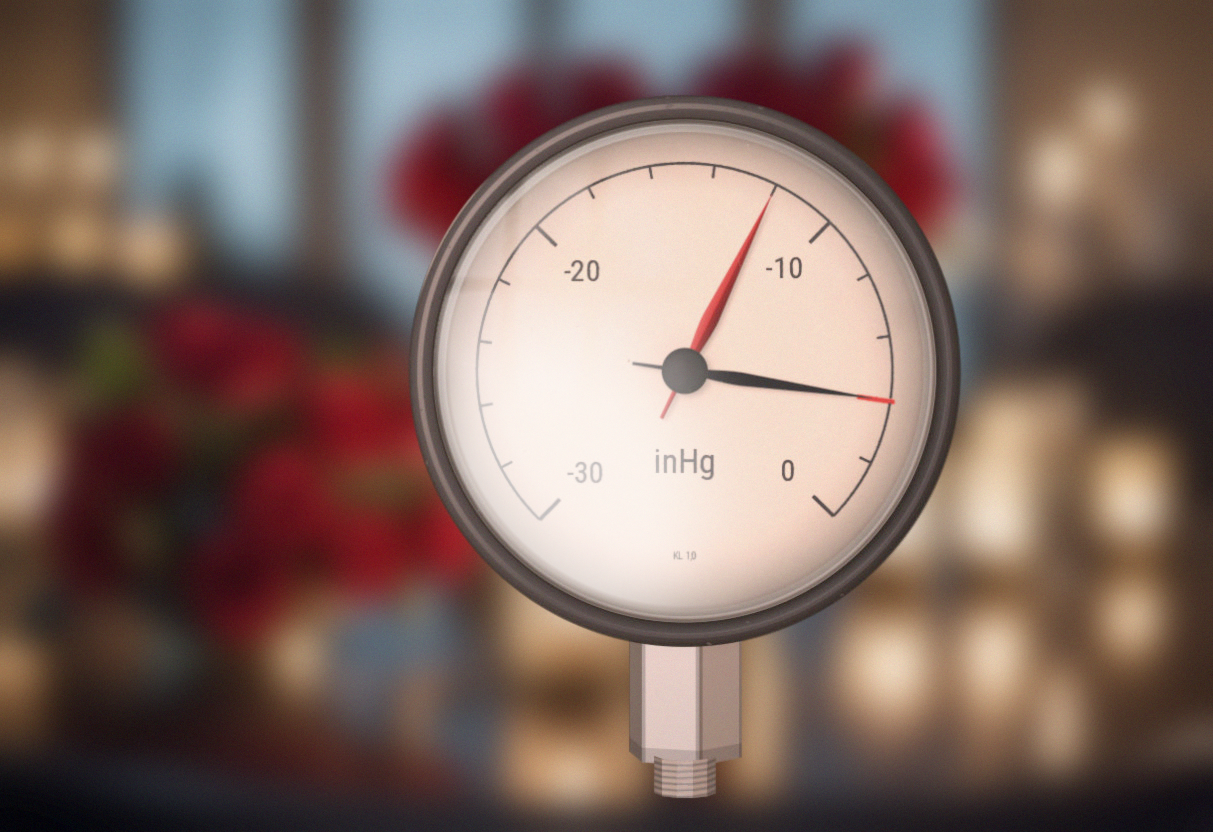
-12 inHg
